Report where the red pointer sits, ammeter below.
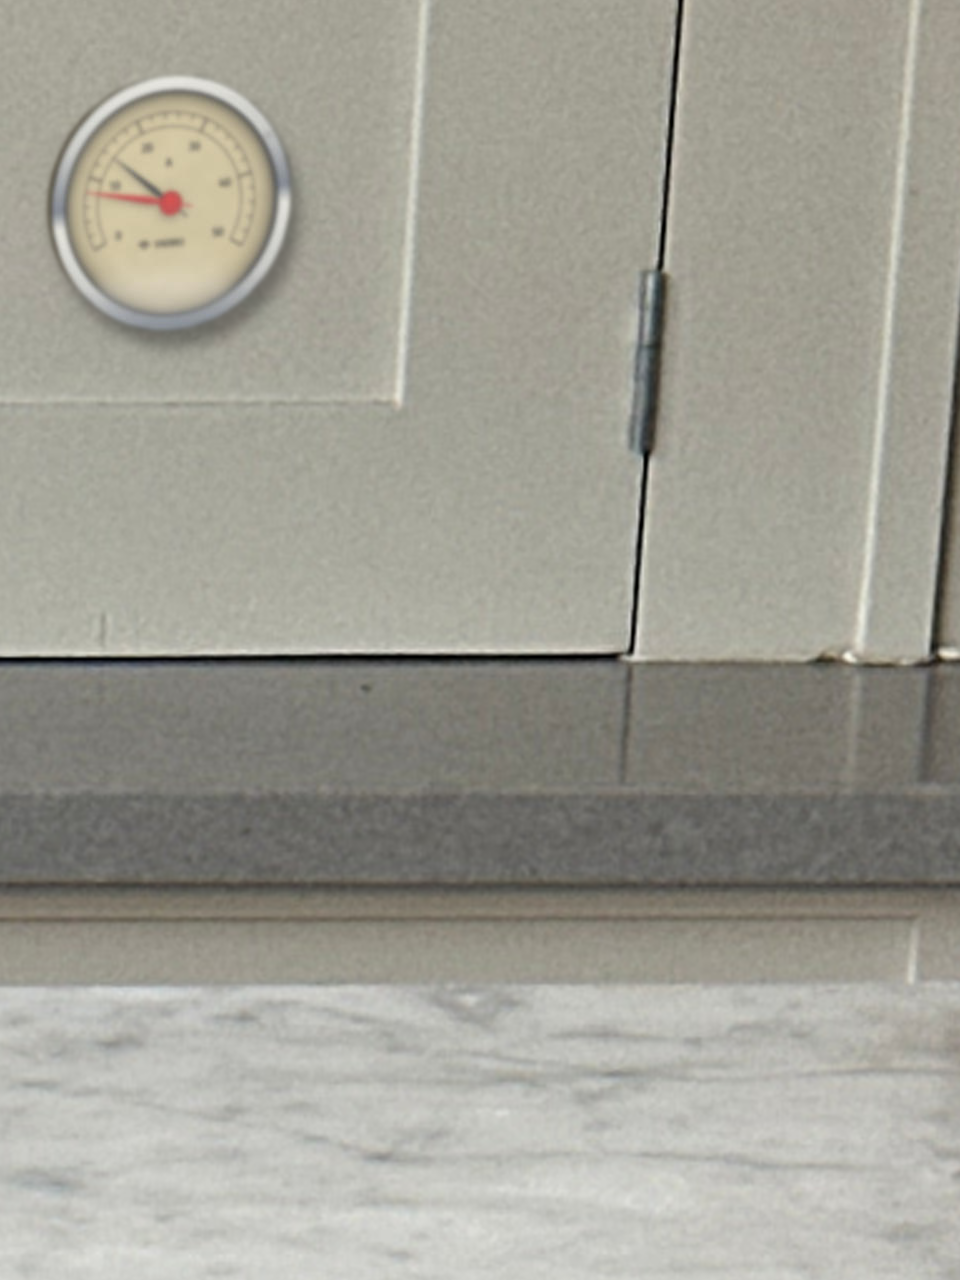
8 A
